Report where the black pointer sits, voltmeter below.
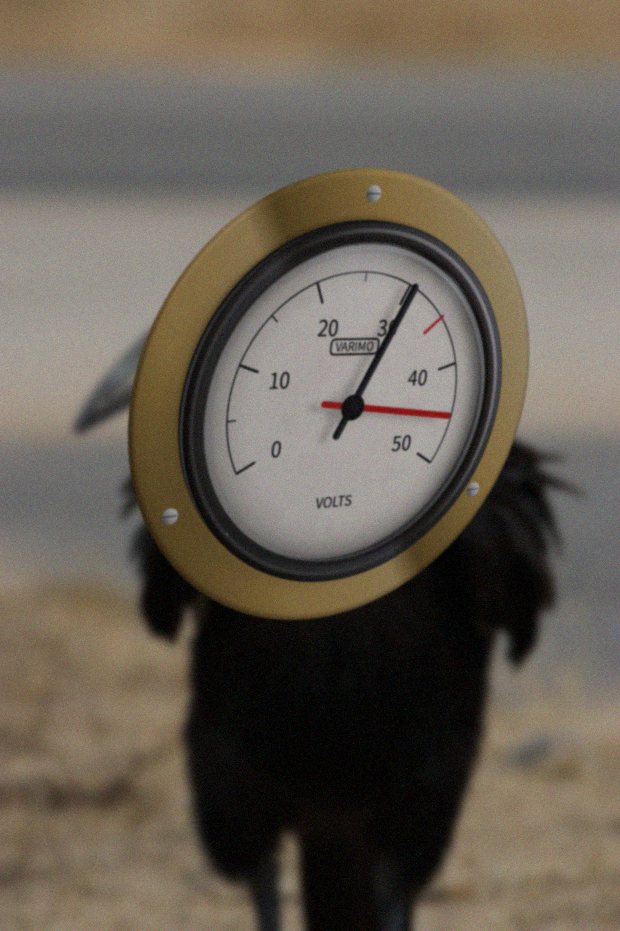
30 V
